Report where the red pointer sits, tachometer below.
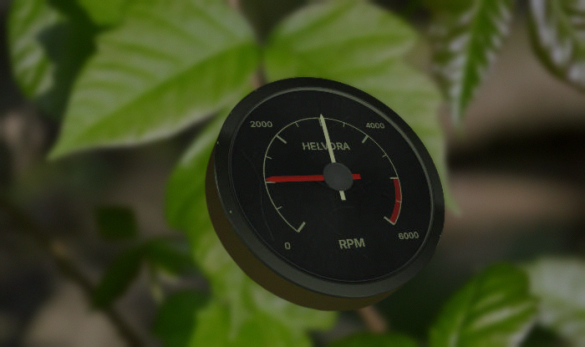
1000 rpm
